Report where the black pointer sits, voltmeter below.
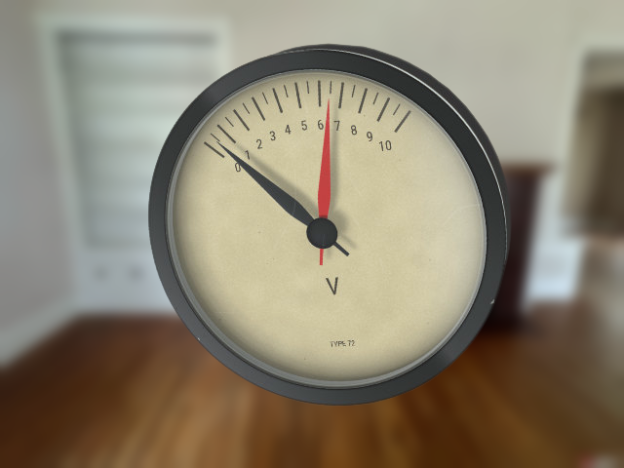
0.5 V
